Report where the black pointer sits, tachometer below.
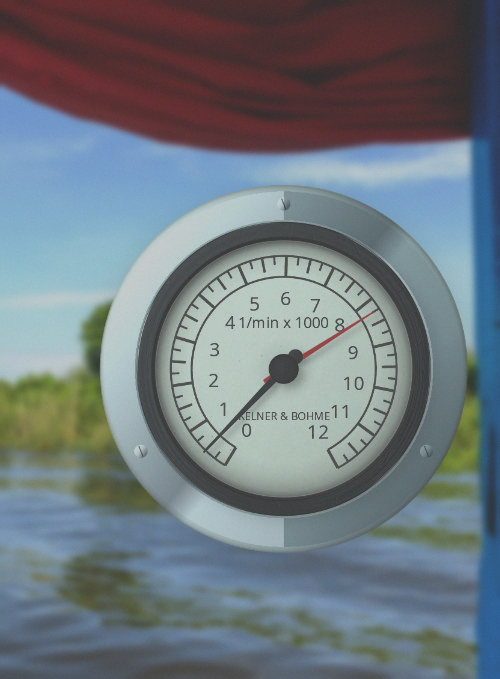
500 rpm
